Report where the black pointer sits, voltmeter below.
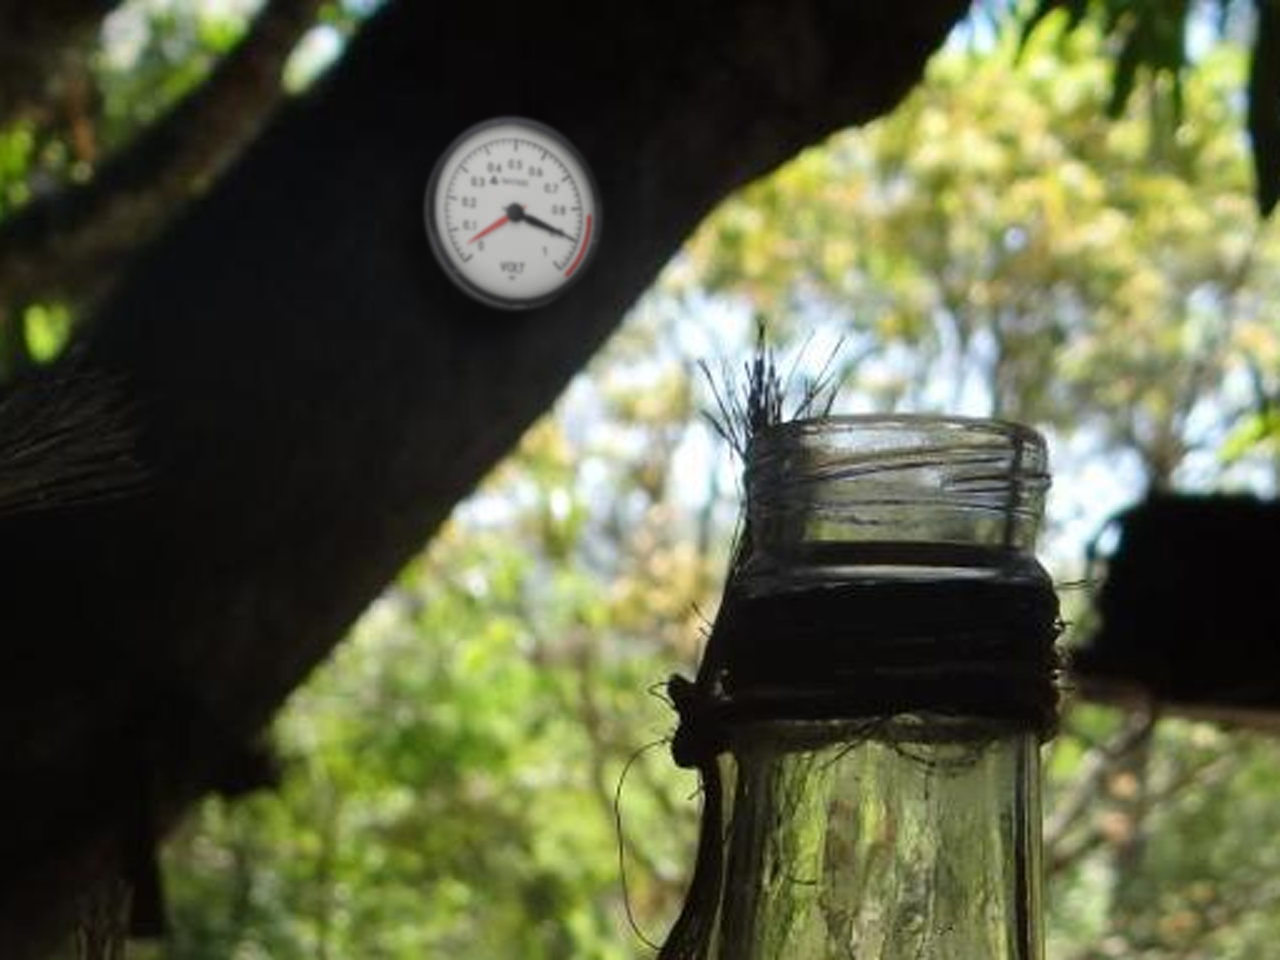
0.9 V
